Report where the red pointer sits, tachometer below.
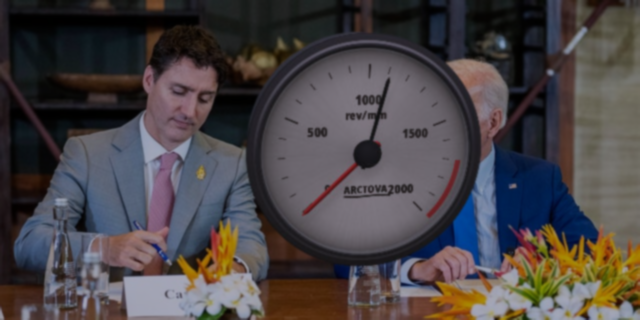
0 rpm
